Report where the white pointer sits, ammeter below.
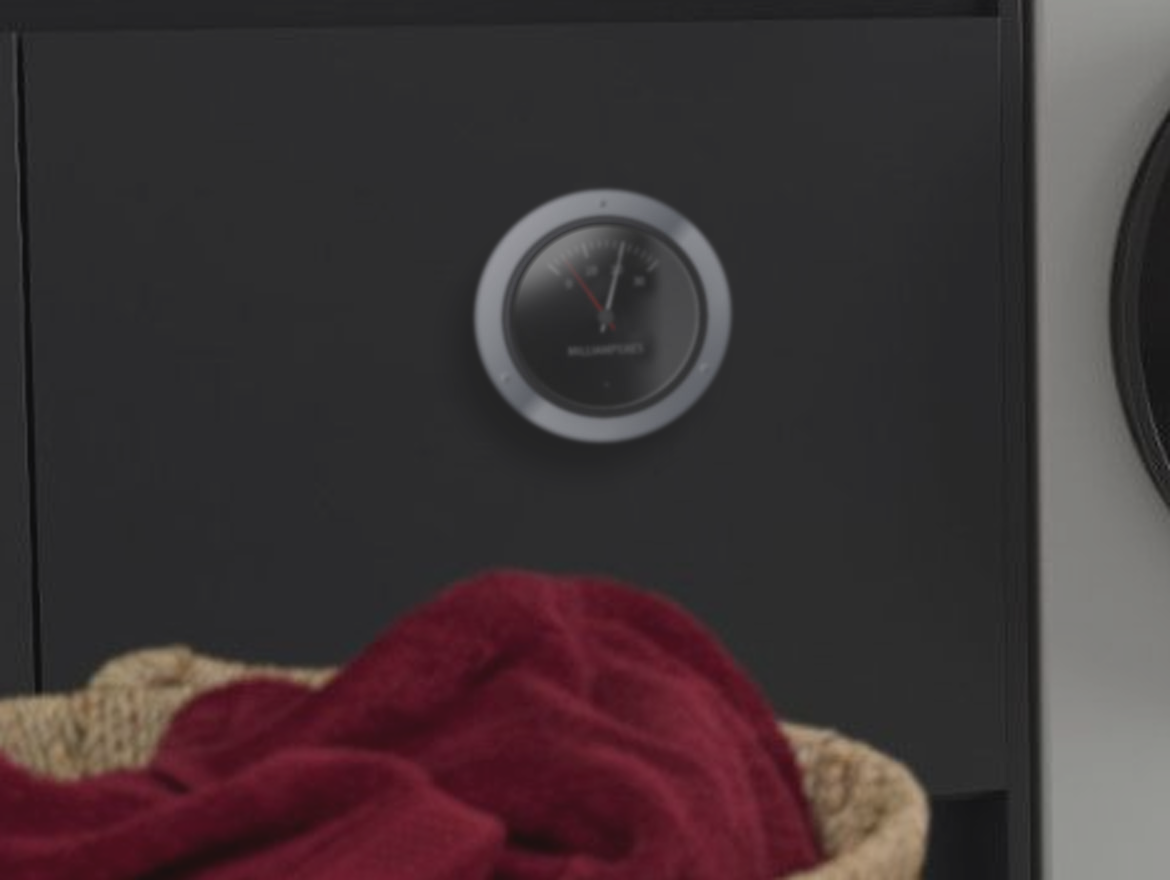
20 mA
